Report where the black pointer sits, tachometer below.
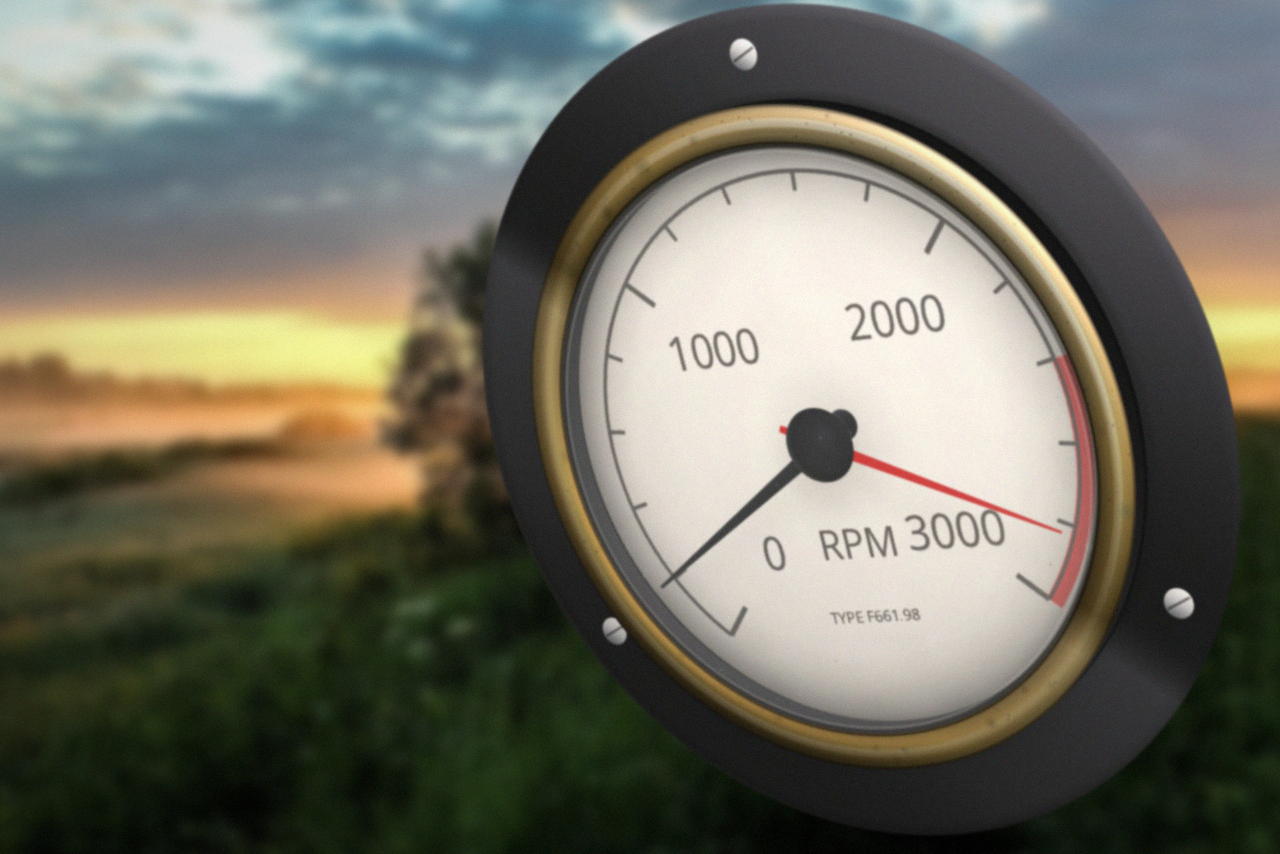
200 rpm
